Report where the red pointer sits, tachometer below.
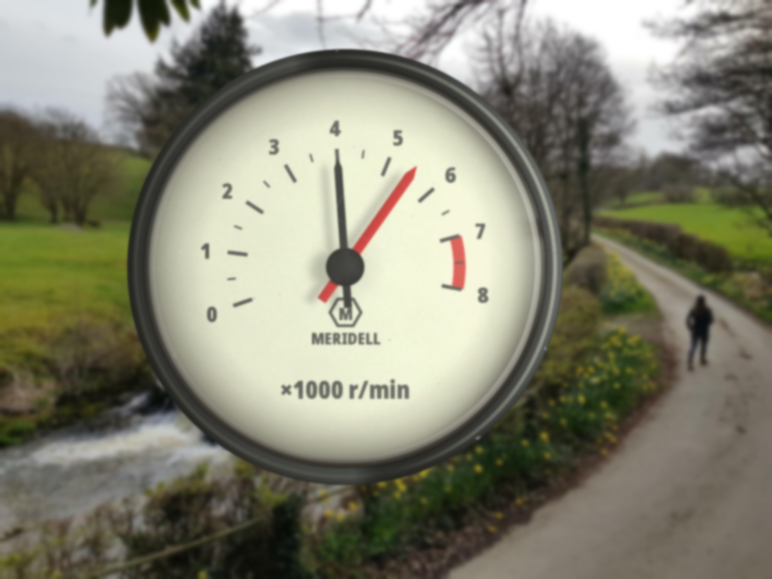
5500 rpm
